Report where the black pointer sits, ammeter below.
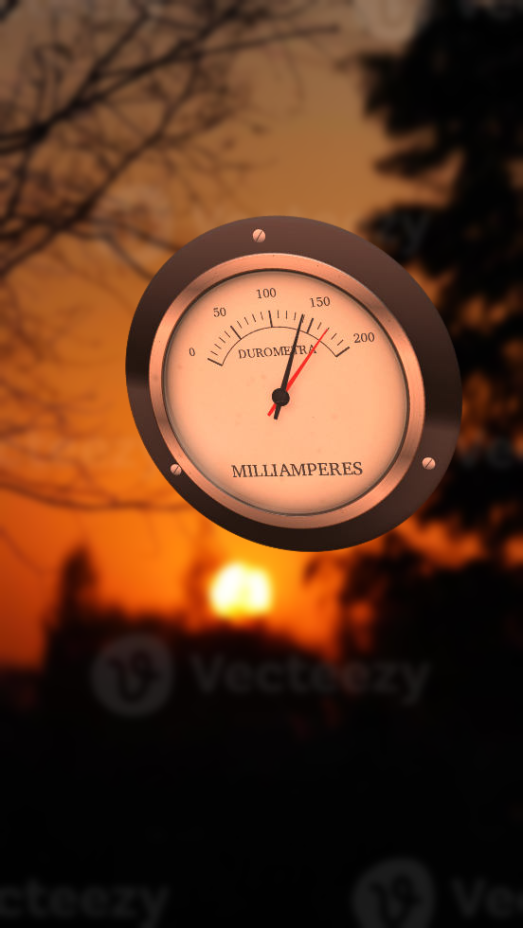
140 mA
